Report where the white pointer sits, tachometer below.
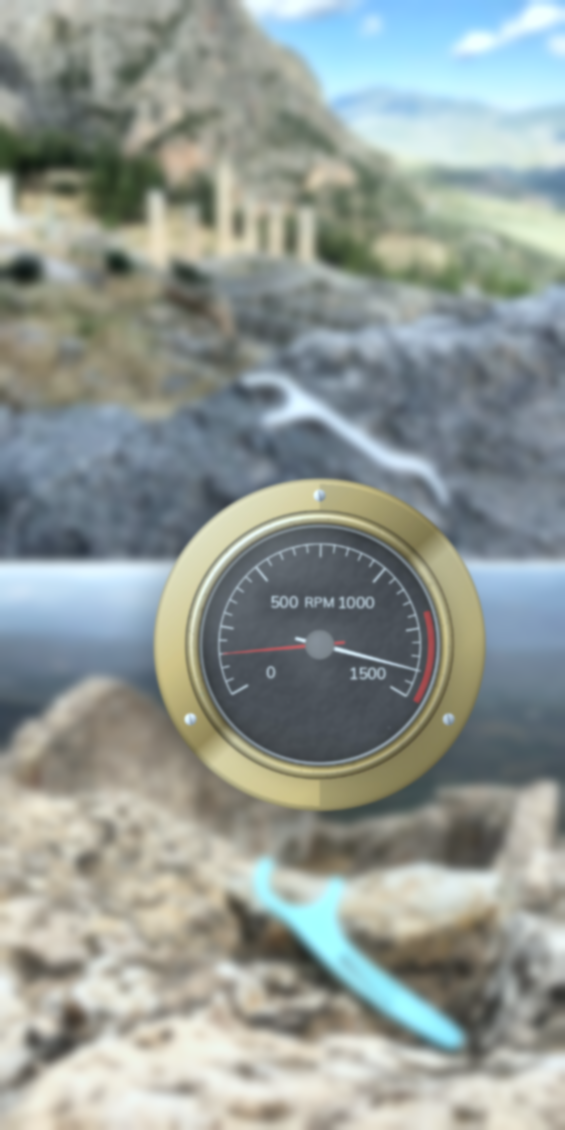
1400 rpm
